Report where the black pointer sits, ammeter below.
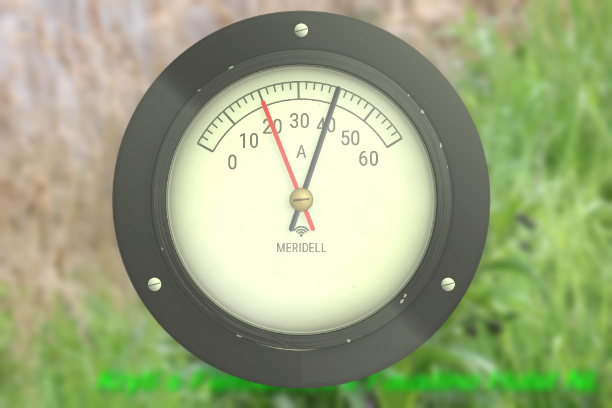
40 A
